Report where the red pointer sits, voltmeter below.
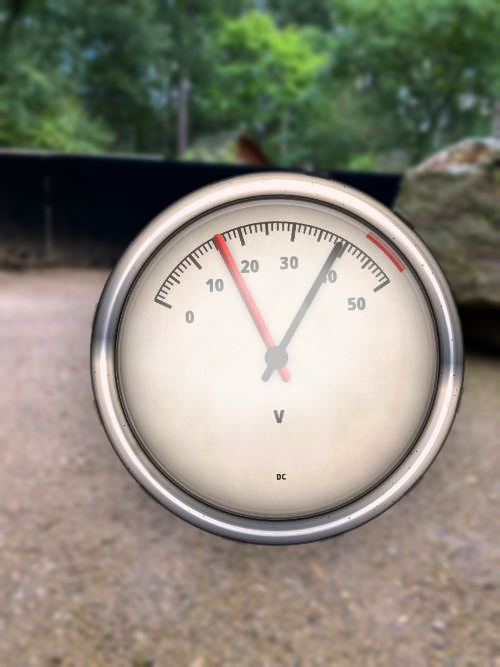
16 V
